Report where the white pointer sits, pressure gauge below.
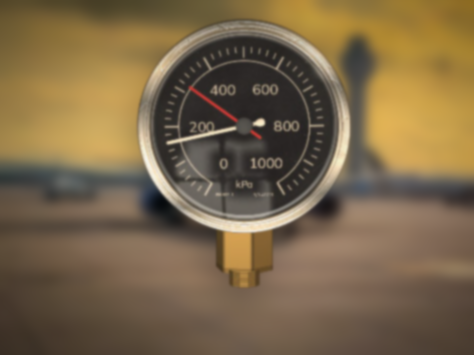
160 kPa
